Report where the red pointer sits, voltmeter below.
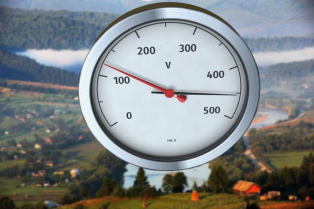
125 V
